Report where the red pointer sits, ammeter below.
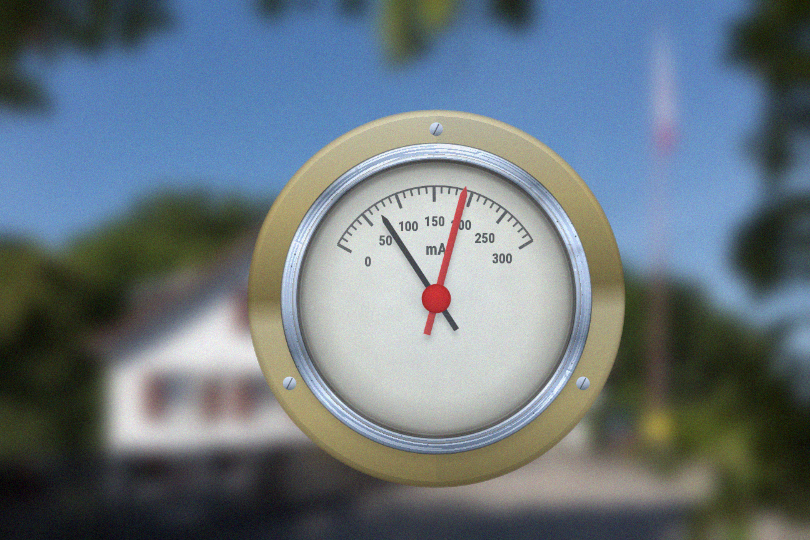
190 mA
